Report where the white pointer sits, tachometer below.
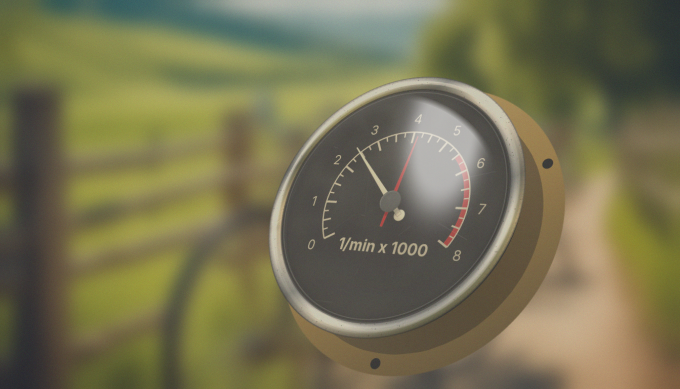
2500 rpm
